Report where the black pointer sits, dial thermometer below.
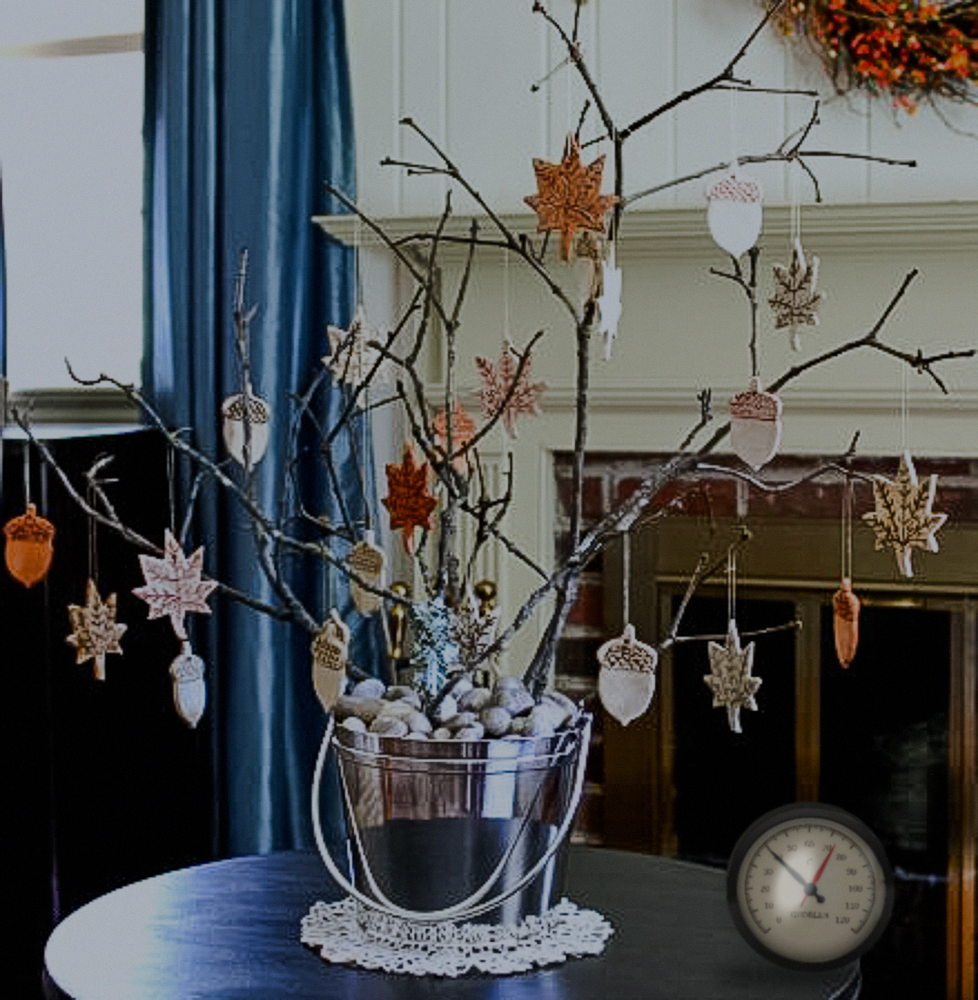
40 °C
